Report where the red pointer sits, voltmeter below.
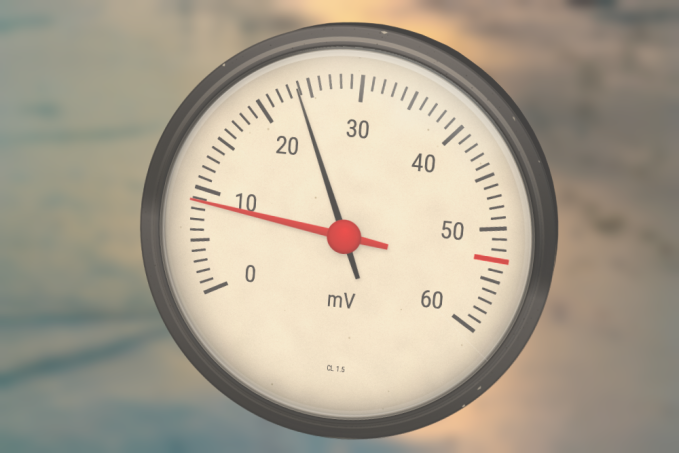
9 mV
